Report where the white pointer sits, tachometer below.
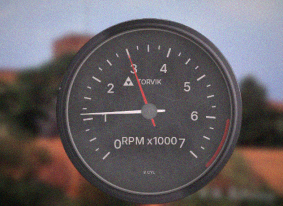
1125 rpm
